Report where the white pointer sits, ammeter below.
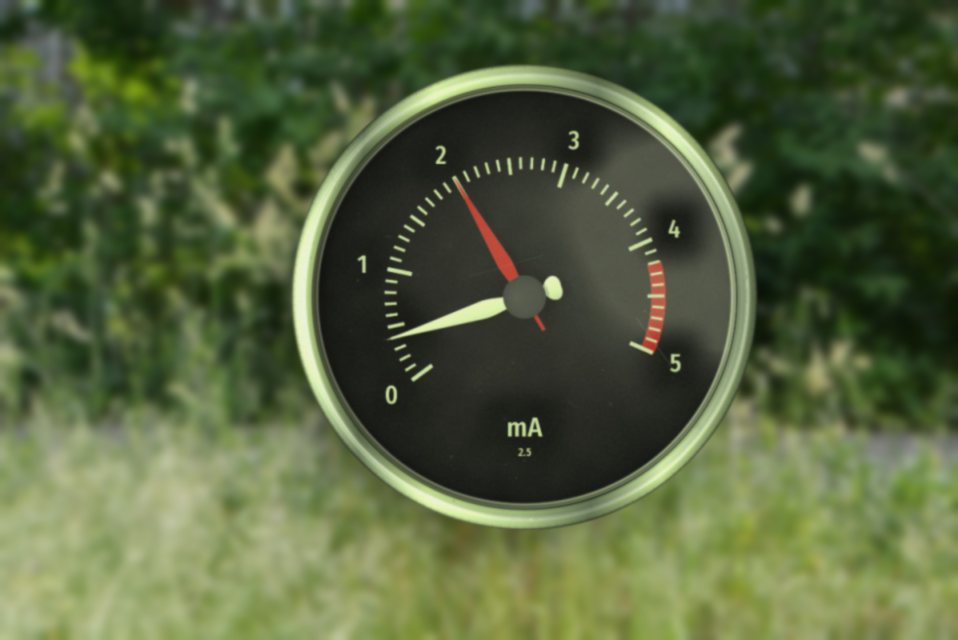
0.4 mA
